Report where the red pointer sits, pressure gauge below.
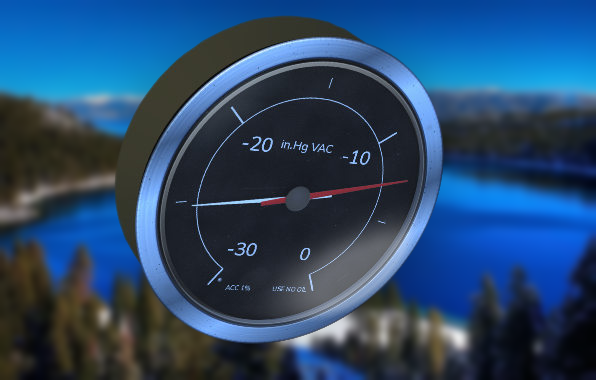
-7.5 inHg
